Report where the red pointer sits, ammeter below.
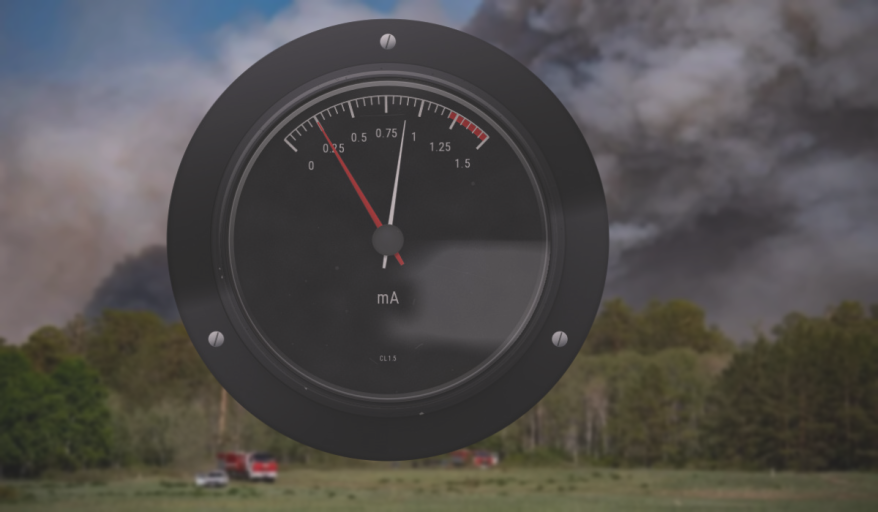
0.25 mA
